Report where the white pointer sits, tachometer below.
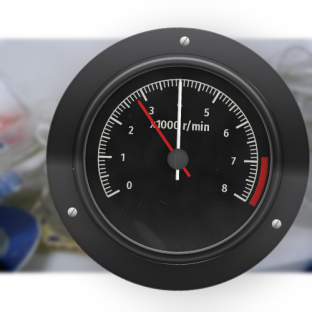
4000 rpm
